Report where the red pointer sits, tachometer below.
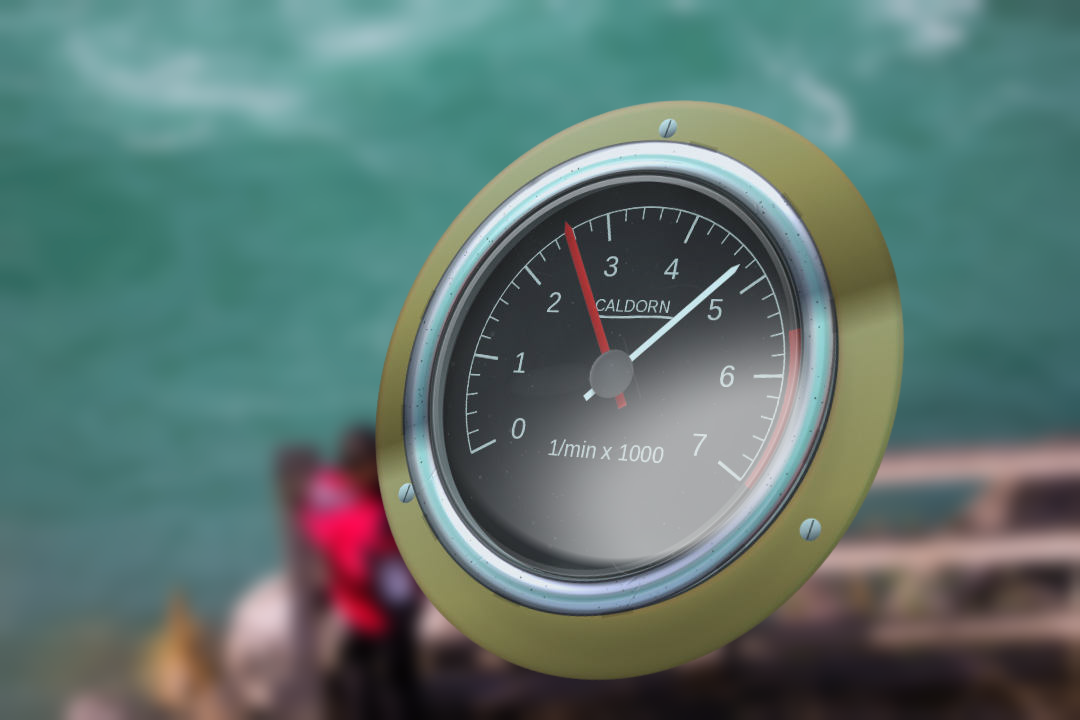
2600 rpm
